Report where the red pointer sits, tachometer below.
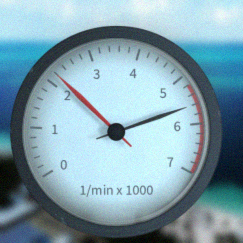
2200 rpm
